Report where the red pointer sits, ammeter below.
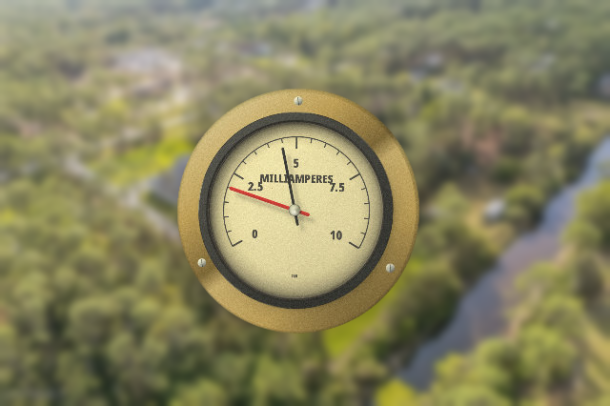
2 mA
